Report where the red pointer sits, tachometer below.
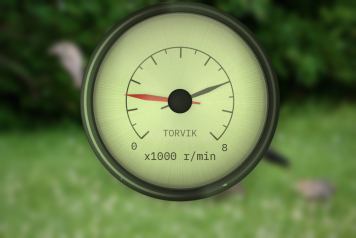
1500 rpm
